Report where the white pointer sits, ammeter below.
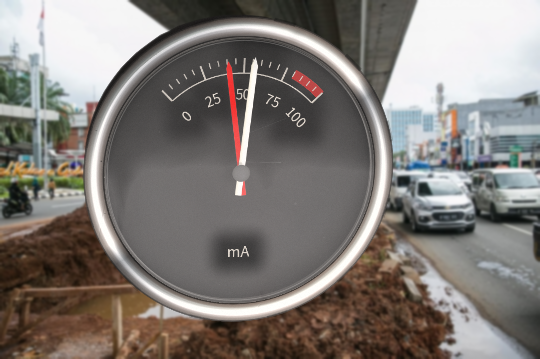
55 mA
